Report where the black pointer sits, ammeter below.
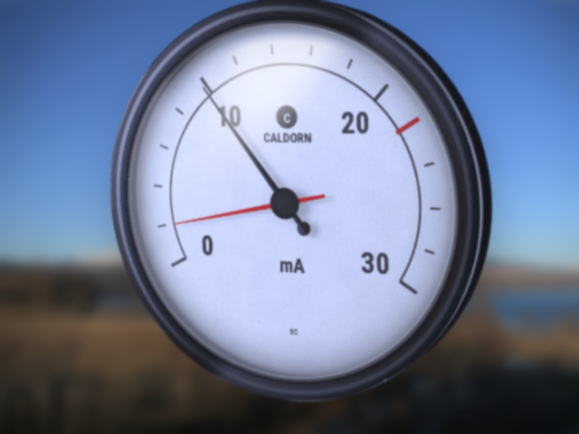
10 mA
